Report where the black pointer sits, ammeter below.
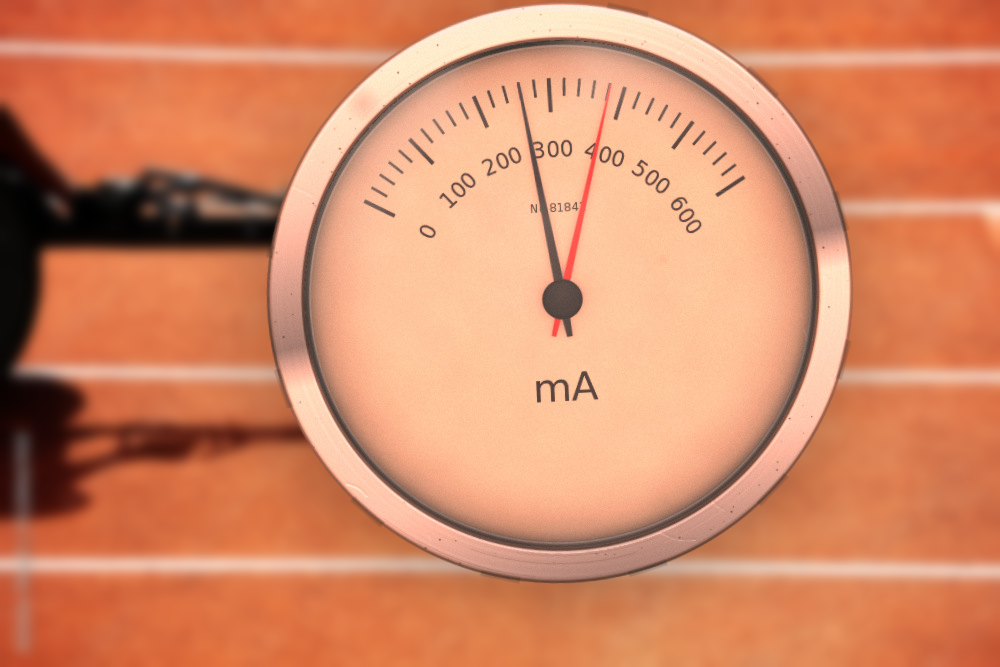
260 mA
